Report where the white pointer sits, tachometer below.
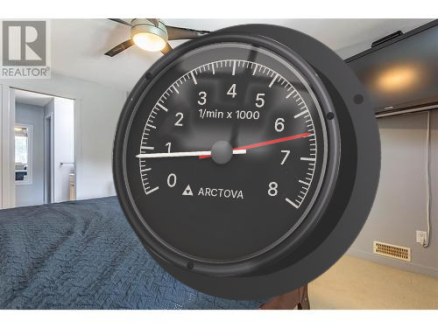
800 rpm
